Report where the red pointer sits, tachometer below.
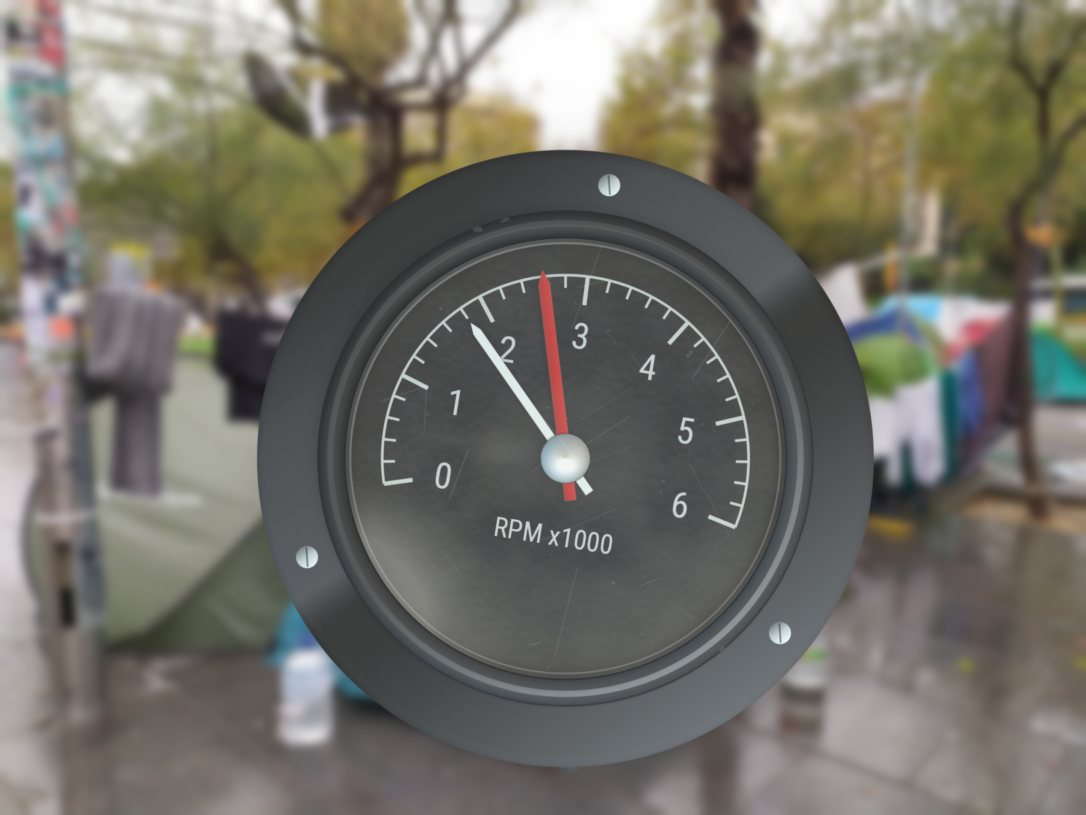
2600 rpm
